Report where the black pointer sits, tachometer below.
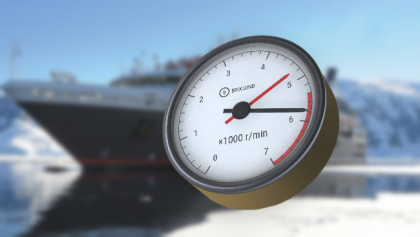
5800 rpm
